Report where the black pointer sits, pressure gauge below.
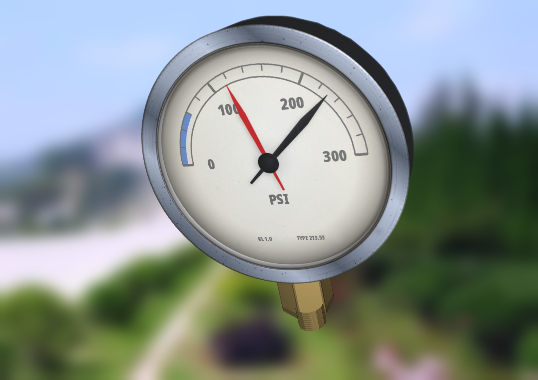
230 psi
